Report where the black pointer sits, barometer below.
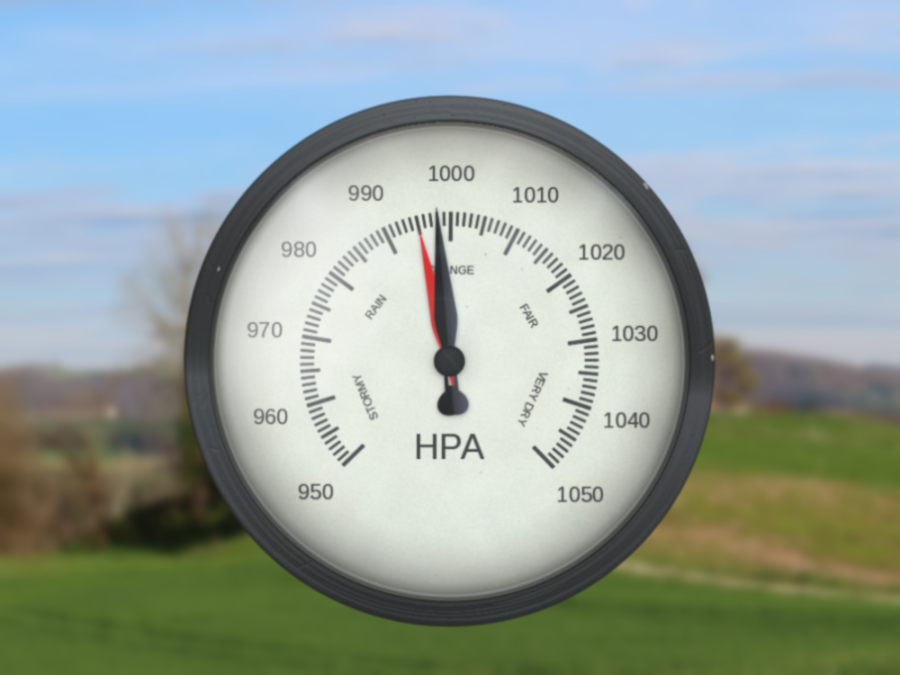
998 hPa
